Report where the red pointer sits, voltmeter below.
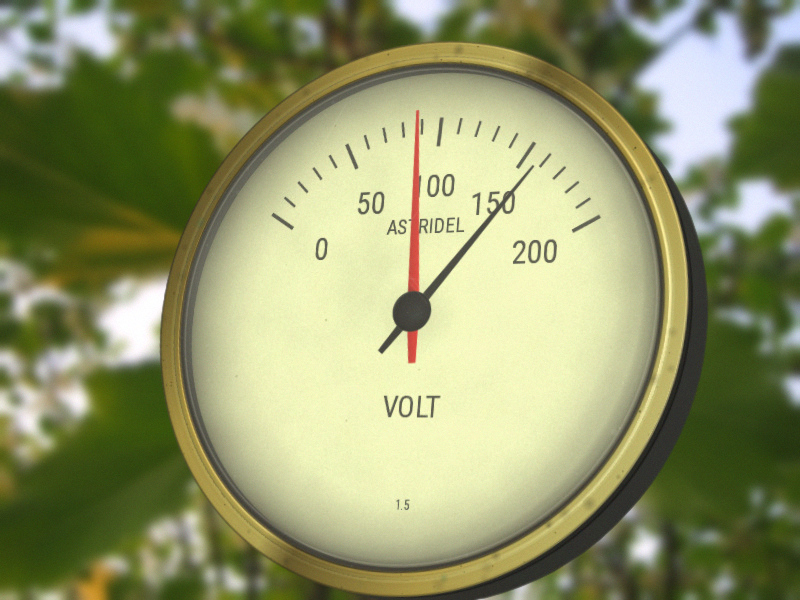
90 V
